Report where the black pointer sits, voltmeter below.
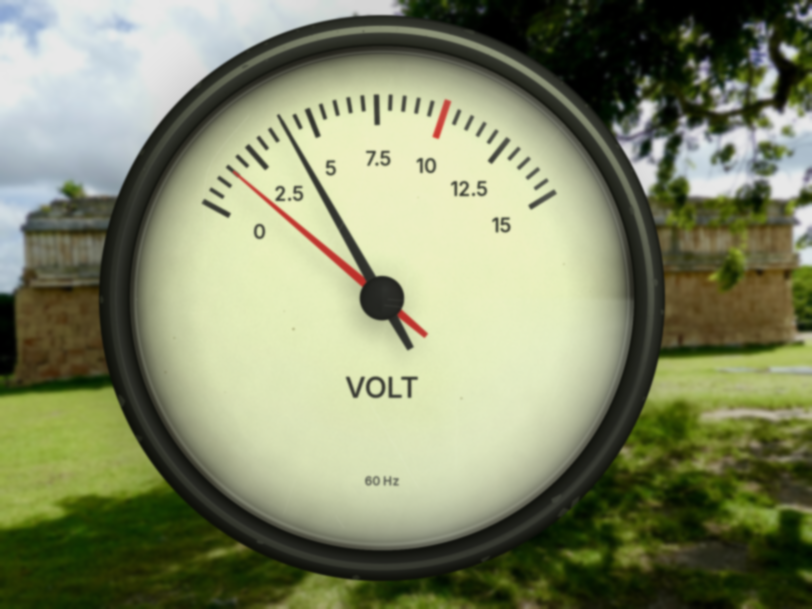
4 V
